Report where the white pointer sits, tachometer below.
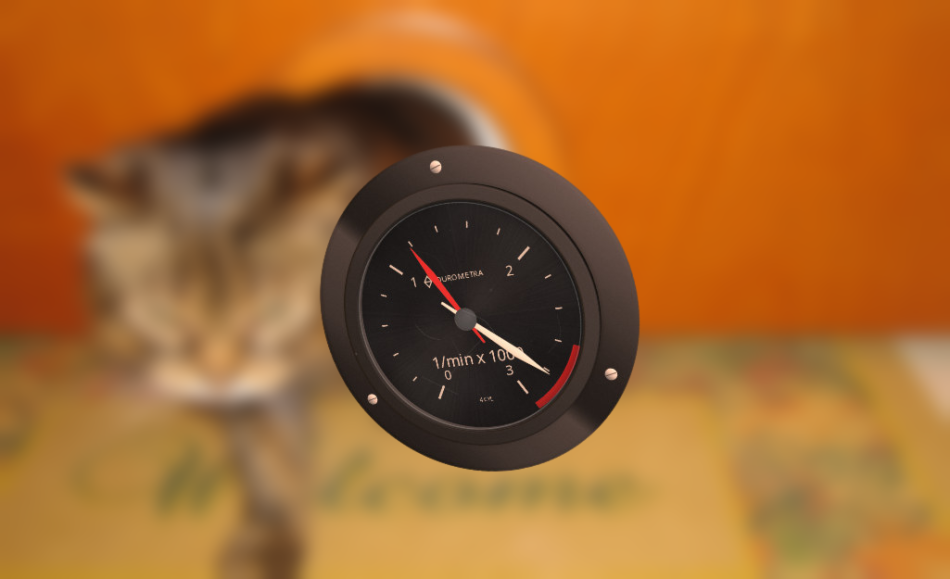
2800 rpm
